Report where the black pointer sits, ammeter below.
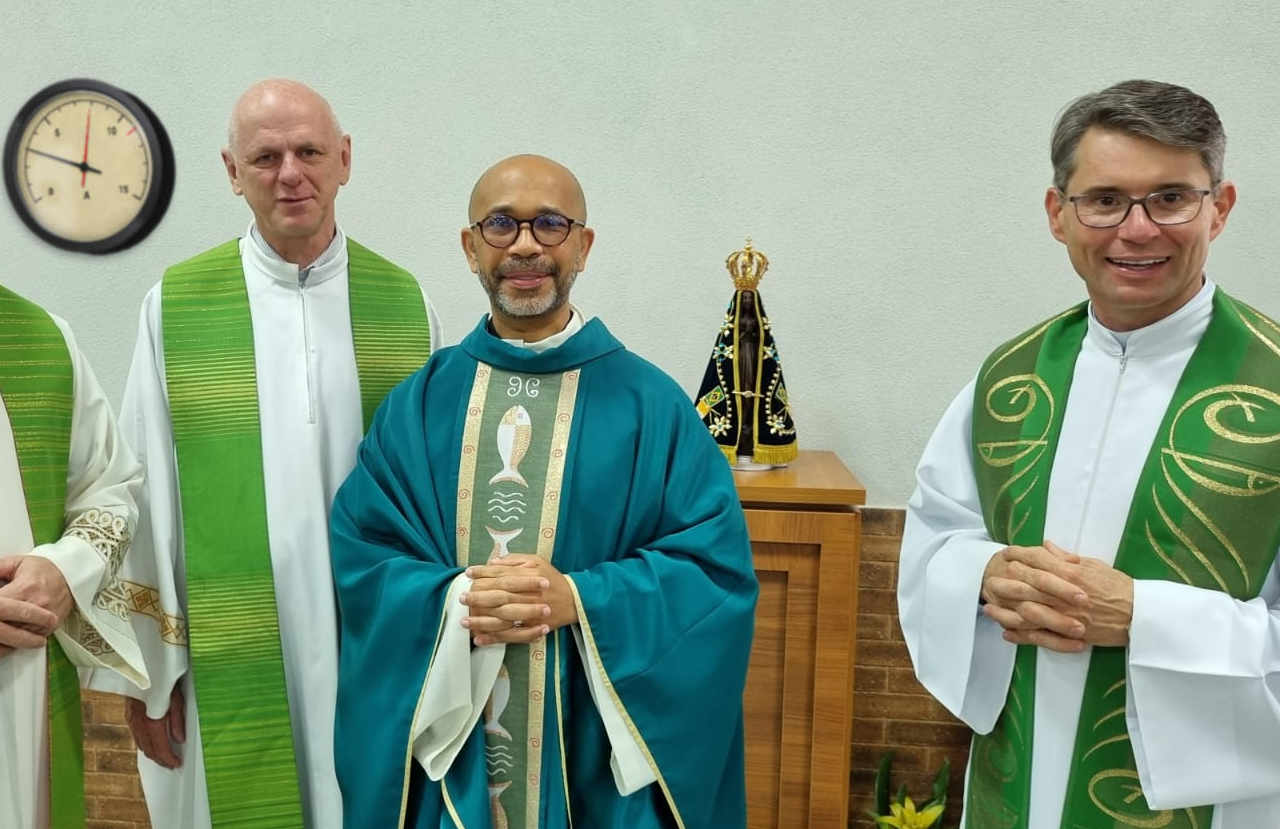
3 A
